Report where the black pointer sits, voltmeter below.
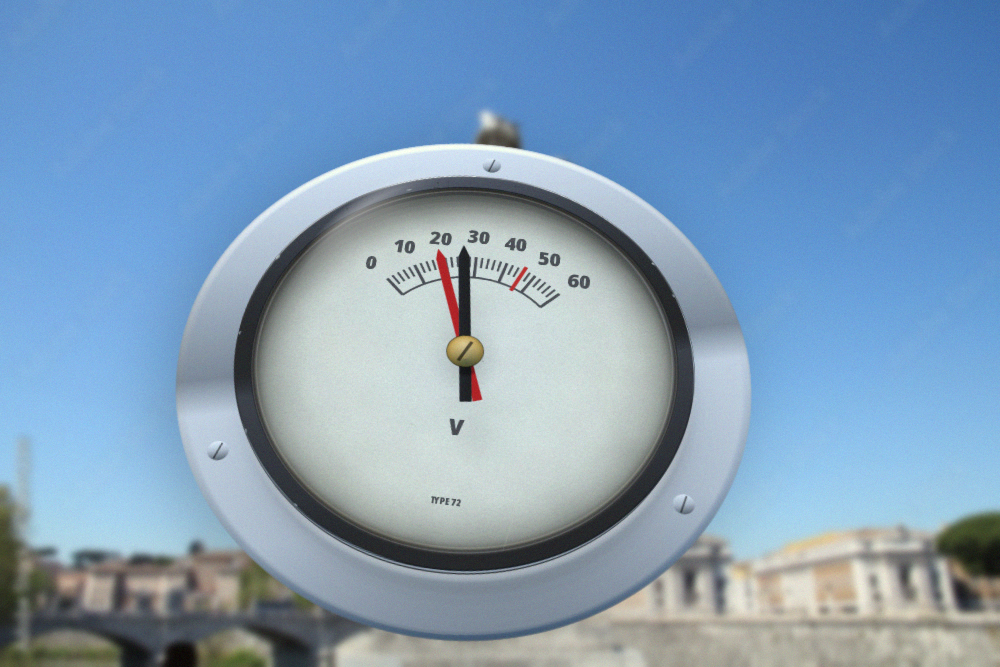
26 V
